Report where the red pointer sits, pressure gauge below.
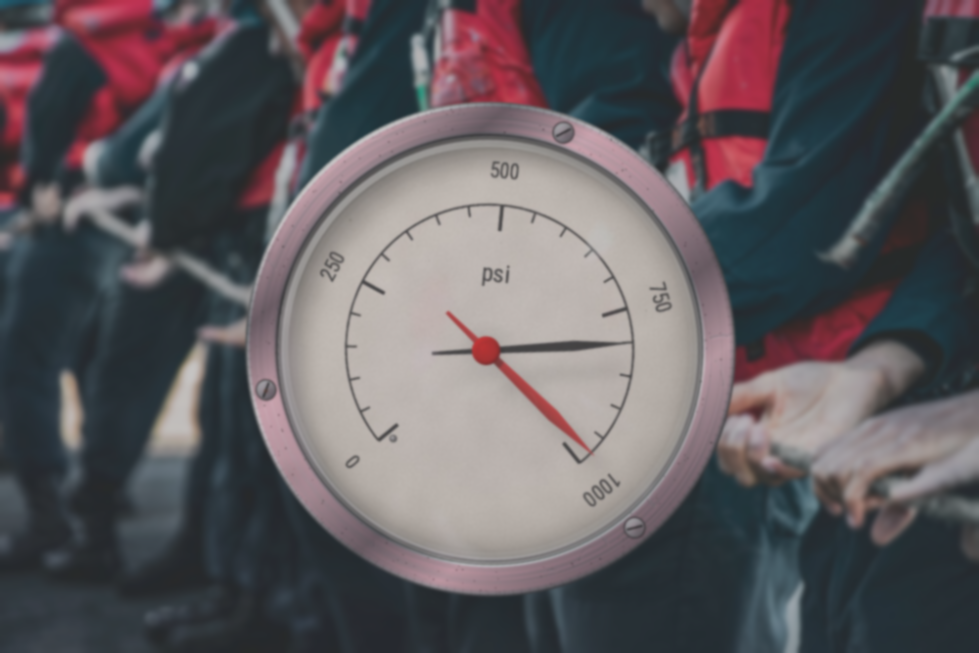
975 psi
